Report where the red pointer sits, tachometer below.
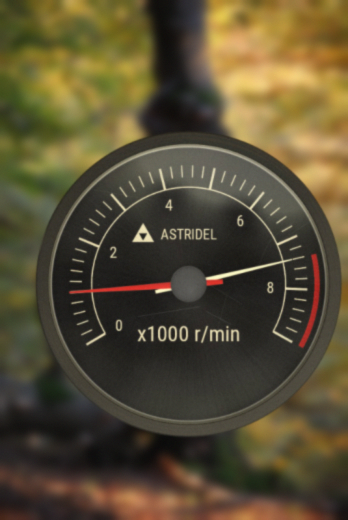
1000 rpm
